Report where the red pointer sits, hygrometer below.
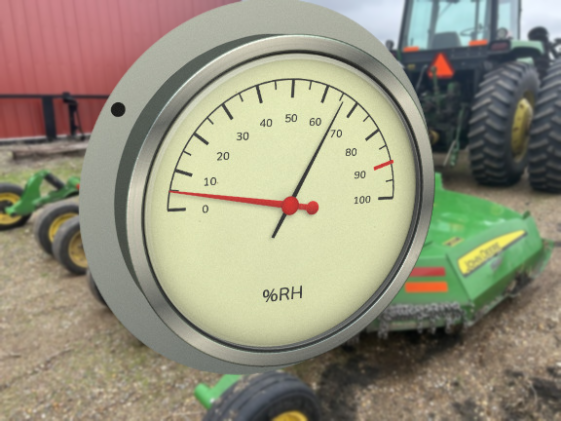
5 %
